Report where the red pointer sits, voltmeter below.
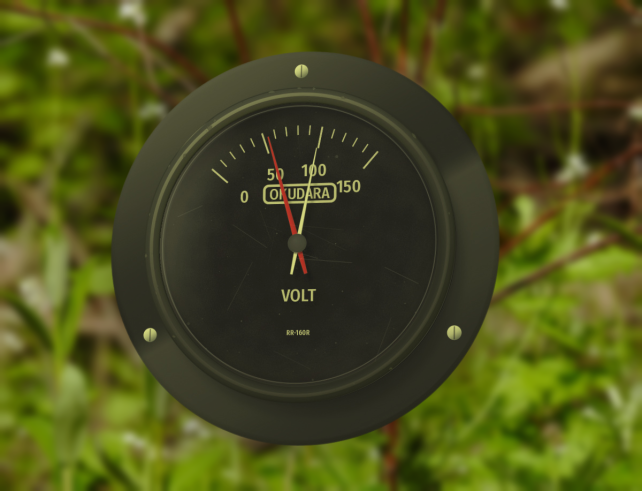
55 V
